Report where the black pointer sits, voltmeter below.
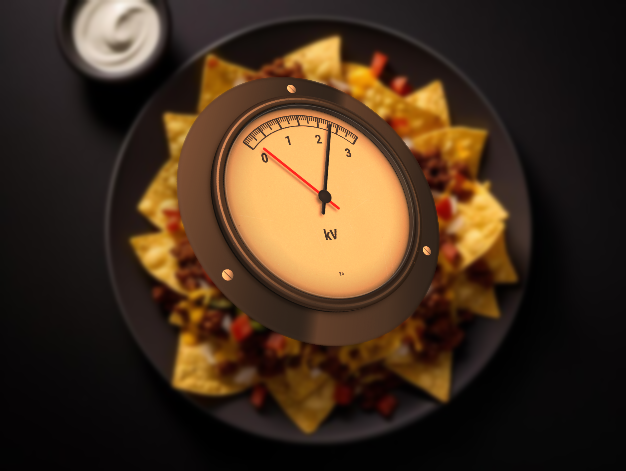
2.25 kV
